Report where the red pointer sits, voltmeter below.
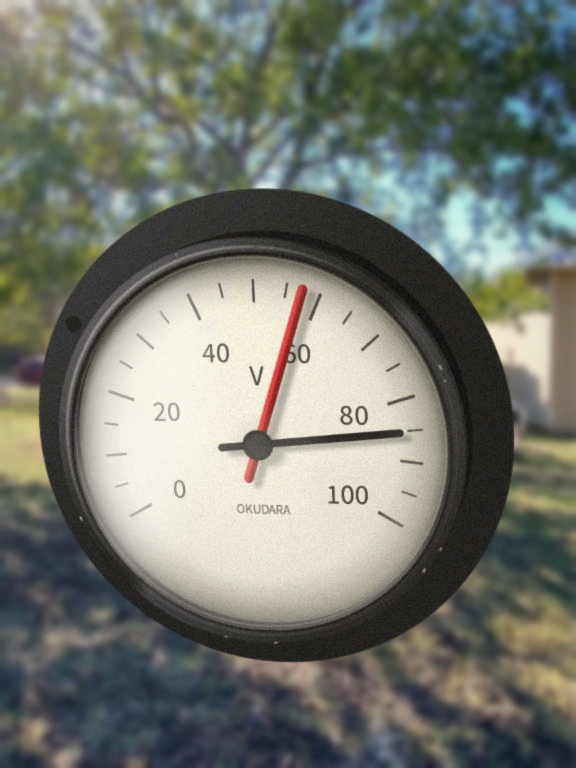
57.5 V
